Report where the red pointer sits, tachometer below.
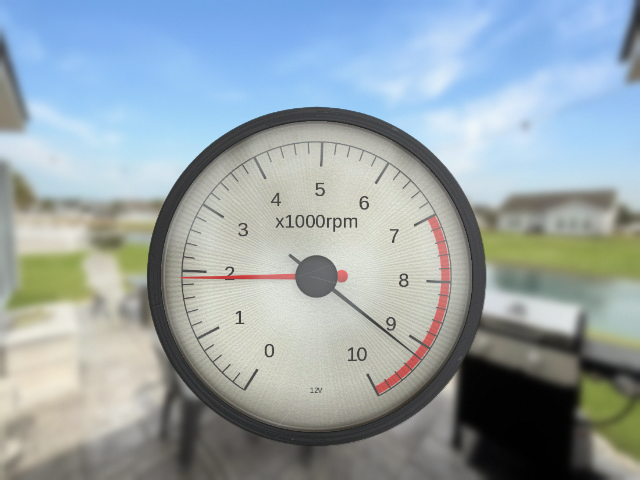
1900 rpm
